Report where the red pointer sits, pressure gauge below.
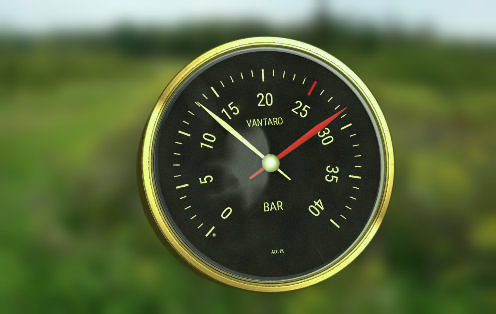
28.5 bar
